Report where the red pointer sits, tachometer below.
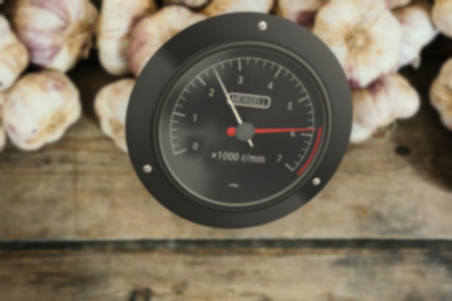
5800 rpm
